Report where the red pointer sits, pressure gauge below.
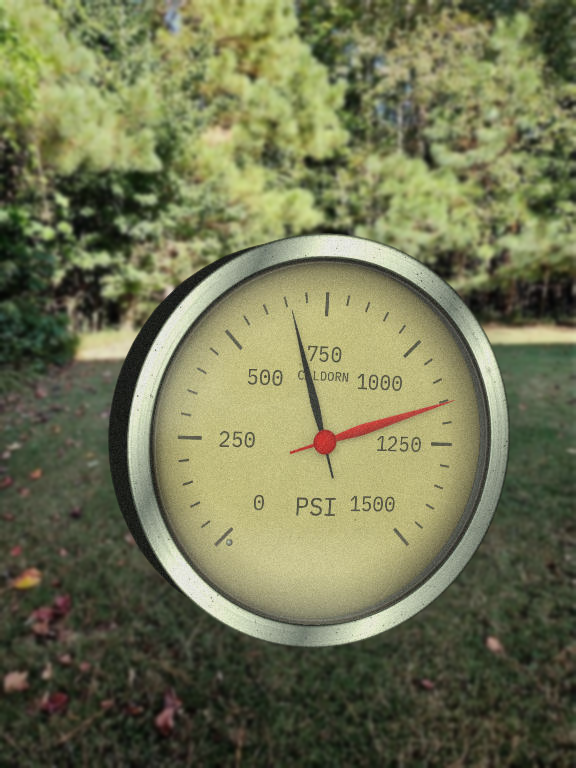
1150 psi
